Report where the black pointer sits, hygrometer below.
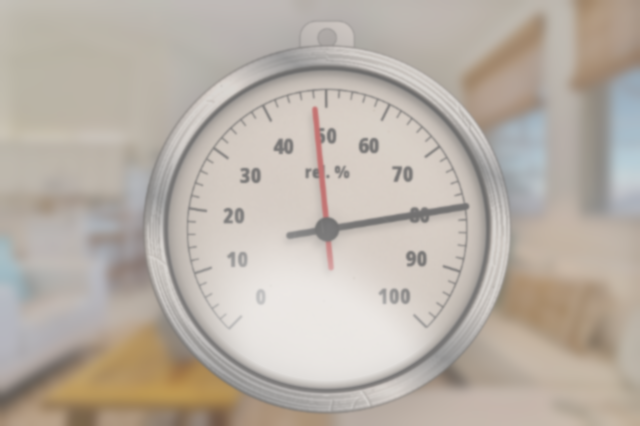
80 %
